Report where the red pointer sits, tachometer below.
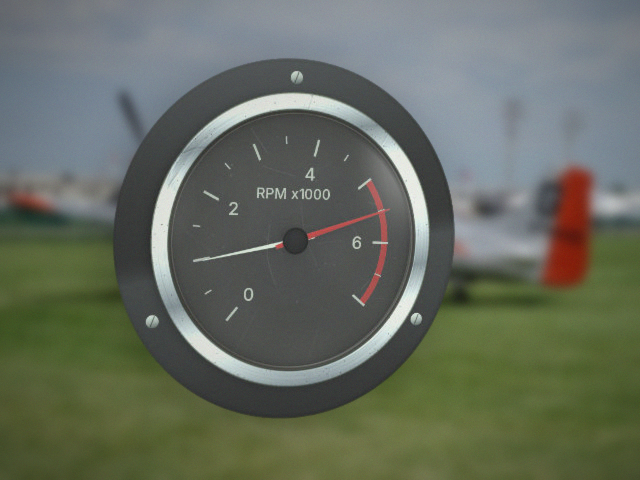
5500 rpm
